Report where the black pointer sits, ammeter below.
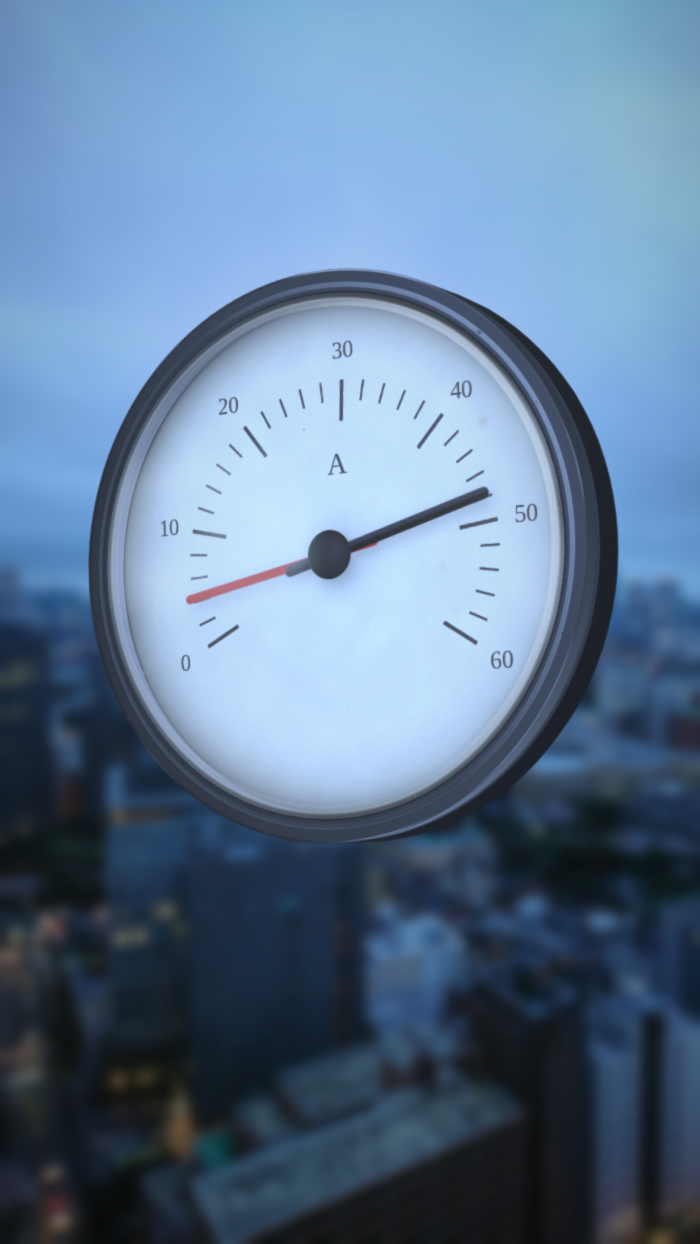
48 A
